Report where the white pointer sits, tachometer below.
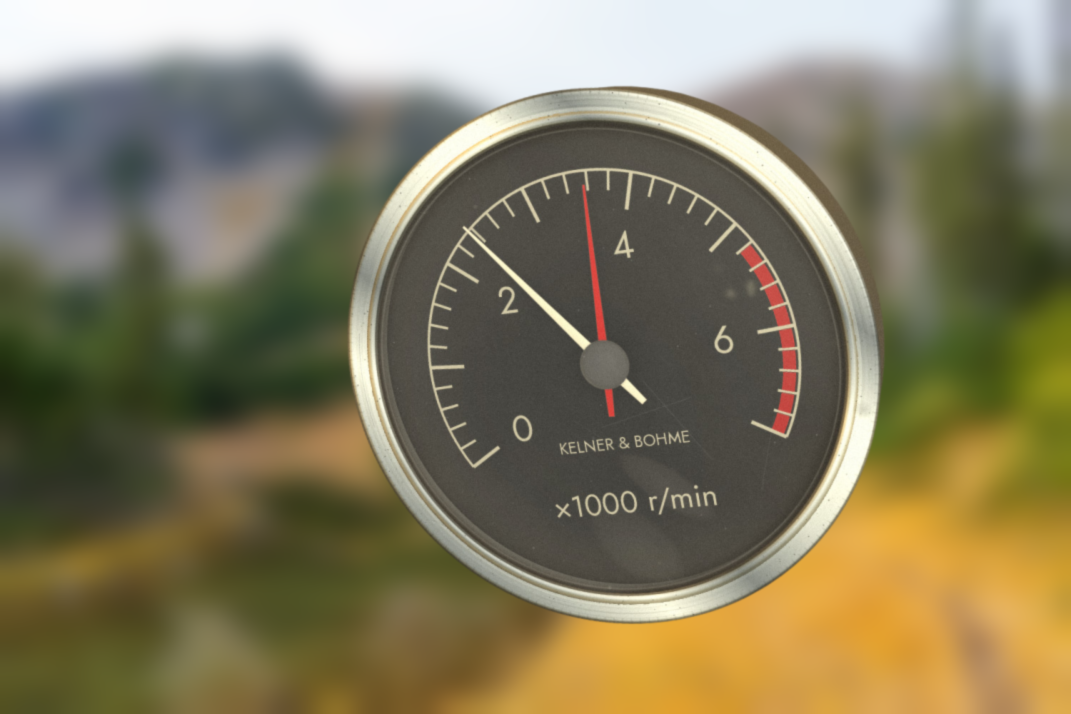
2400 rpm
